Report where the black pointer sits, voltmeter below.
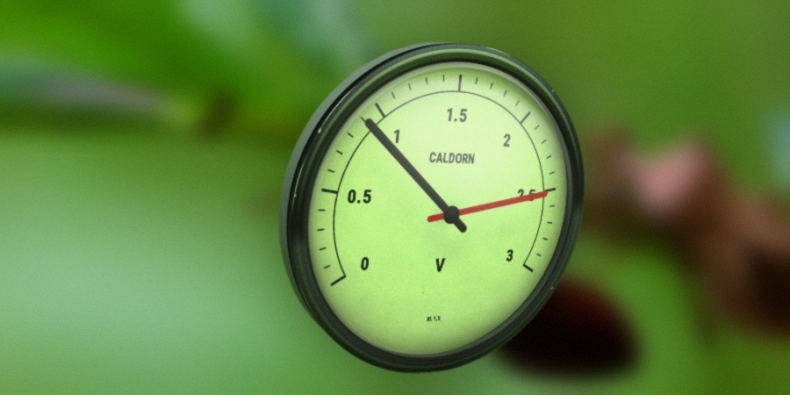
0.9 V
